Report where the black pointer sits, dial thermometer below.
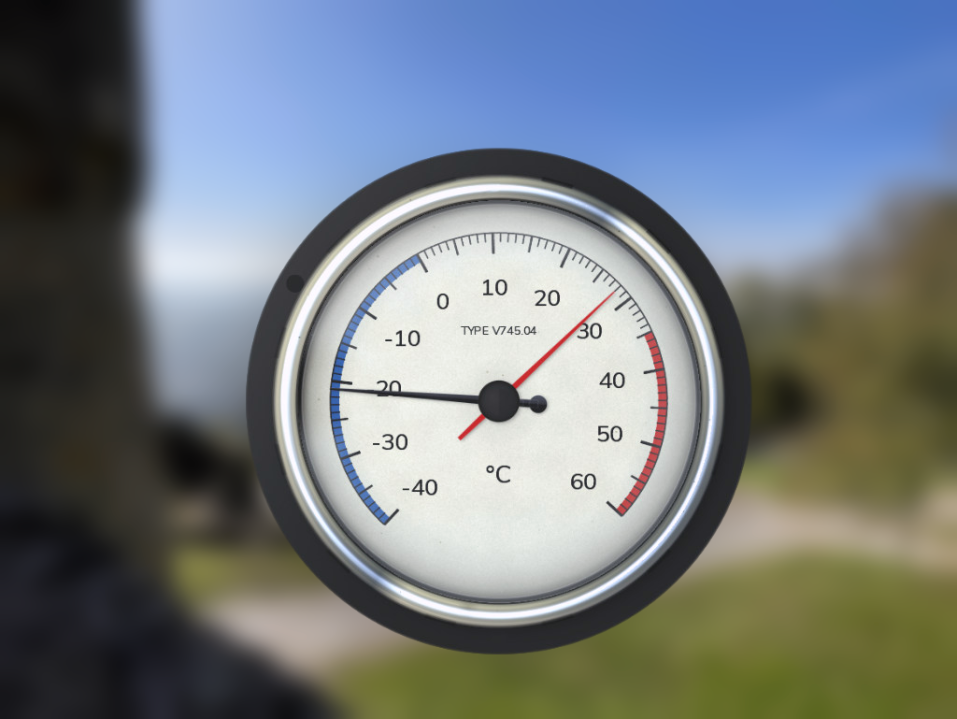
-21 °C
